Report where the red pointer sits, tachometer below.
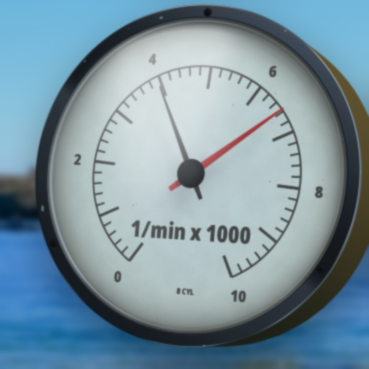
6600 rpm
